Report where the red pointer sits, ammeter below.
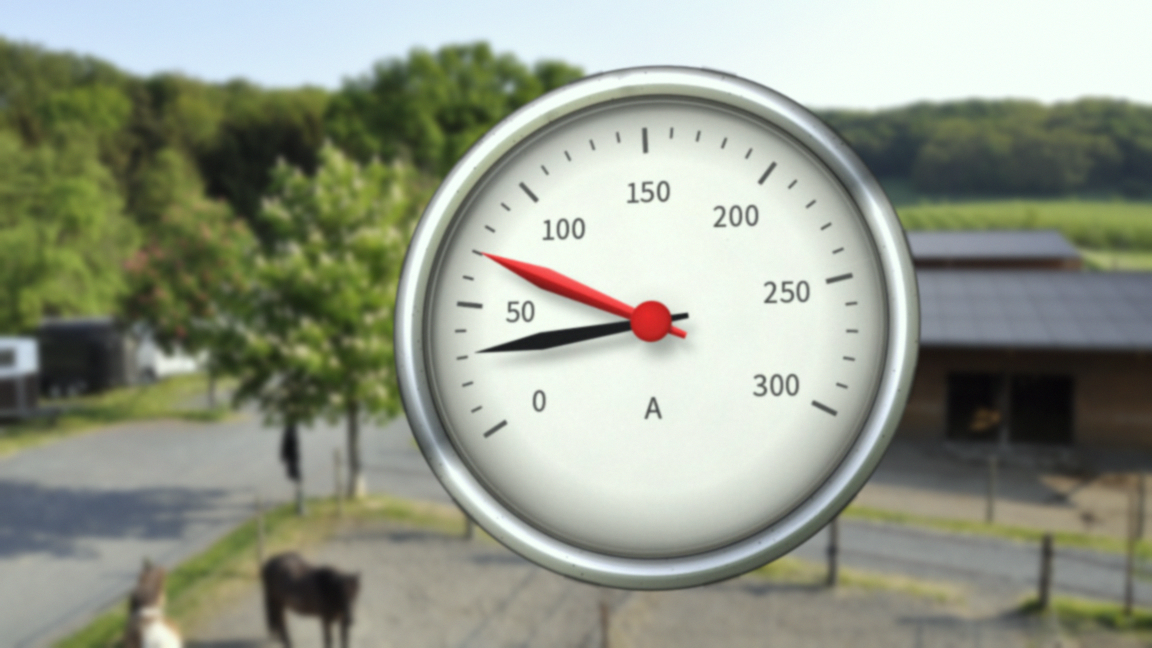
70 A
